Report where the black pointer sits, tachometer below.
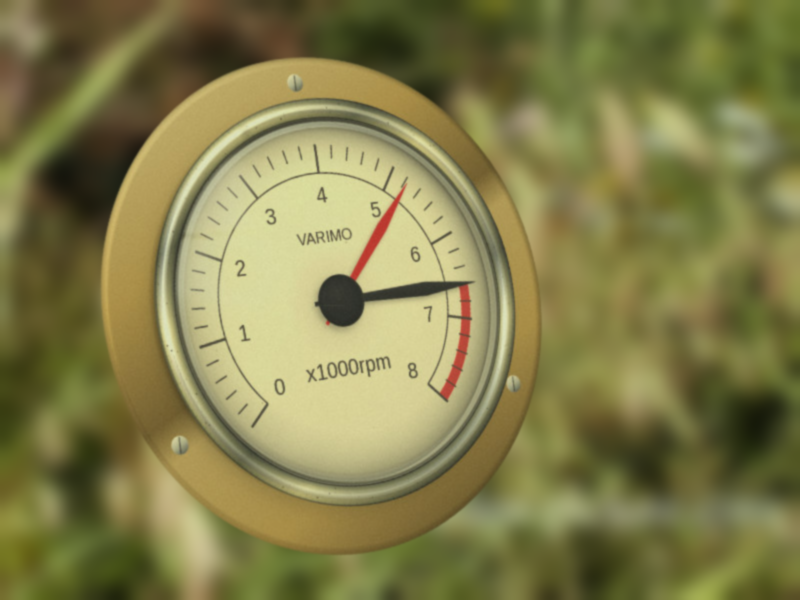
6600 rpm
